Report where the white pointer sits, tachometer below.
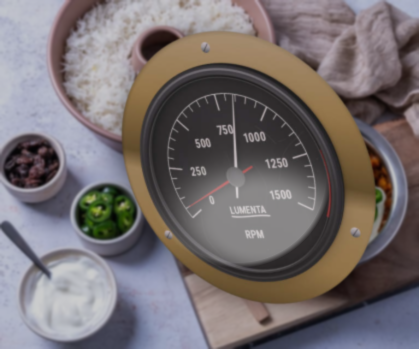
850 rpm
